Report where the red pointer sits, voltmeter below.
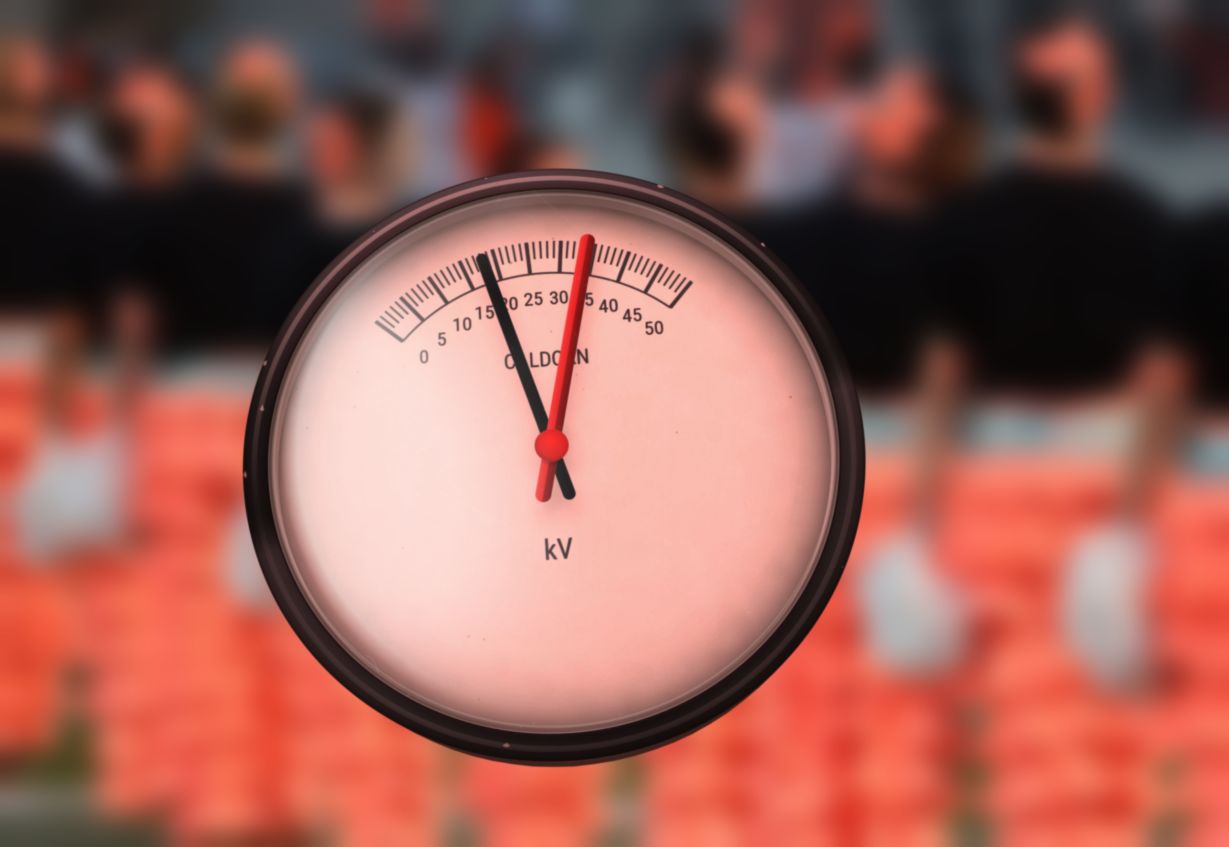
34 kV
